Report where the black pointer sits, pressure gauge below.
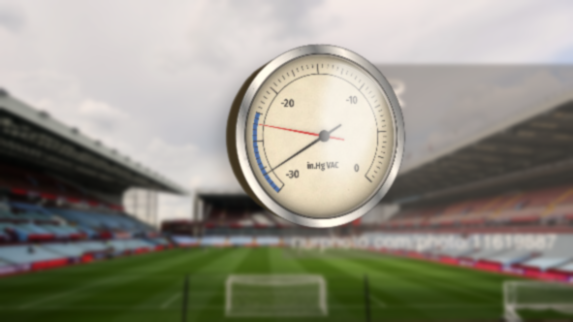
-28 inHg
